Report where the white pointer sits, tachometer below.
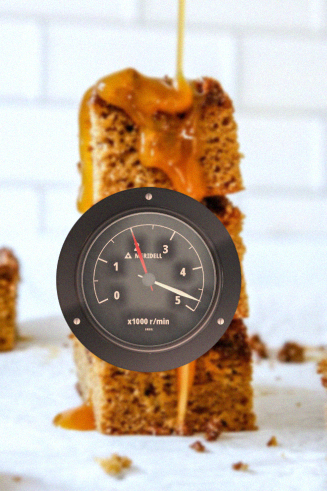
4750 rpm
